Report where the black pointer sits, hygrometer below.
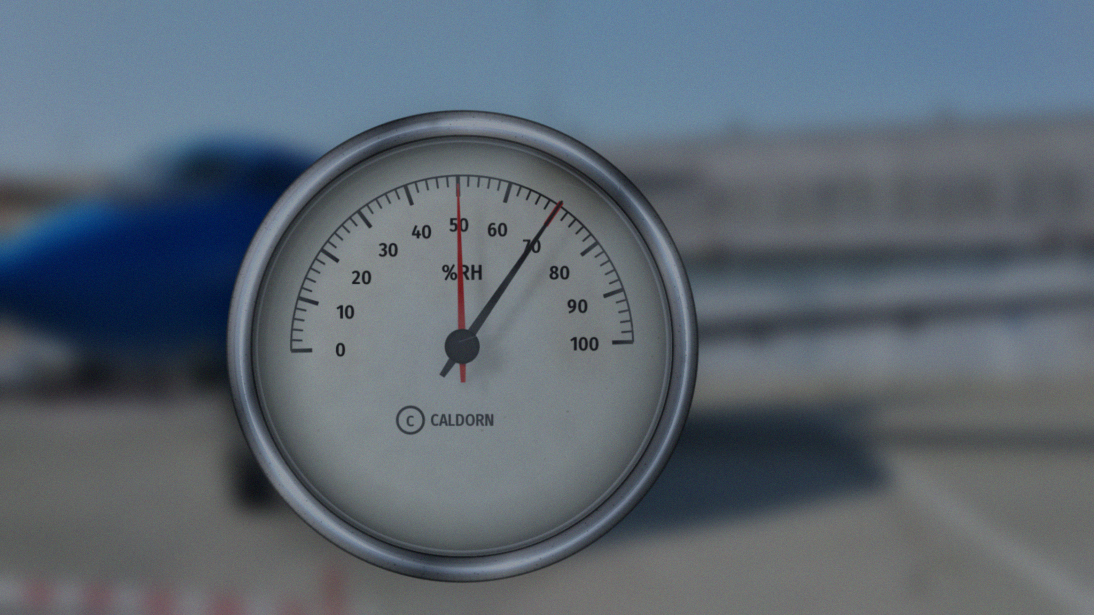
70 %
